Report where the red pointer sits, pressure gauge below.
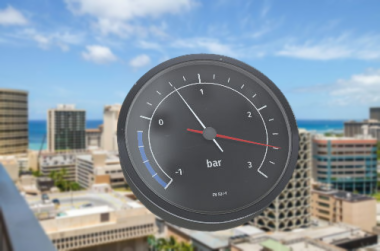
2.6 bar
